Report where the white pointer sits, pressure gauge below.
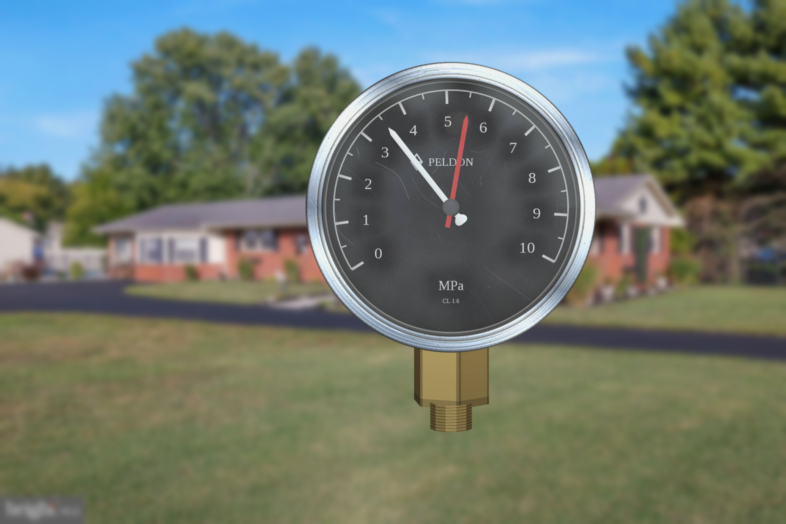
3.5 MPa
